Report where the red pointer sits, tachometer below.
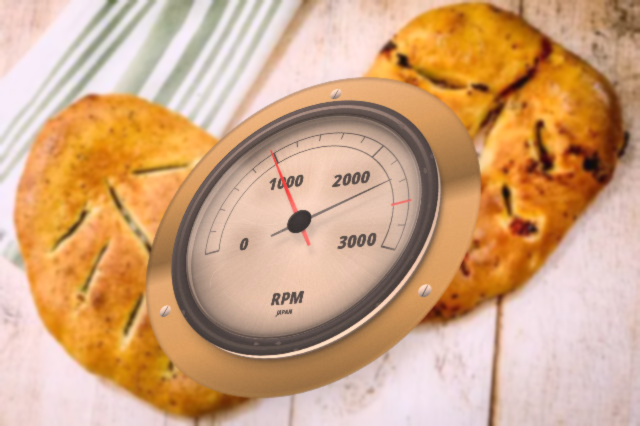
1000 rpm
